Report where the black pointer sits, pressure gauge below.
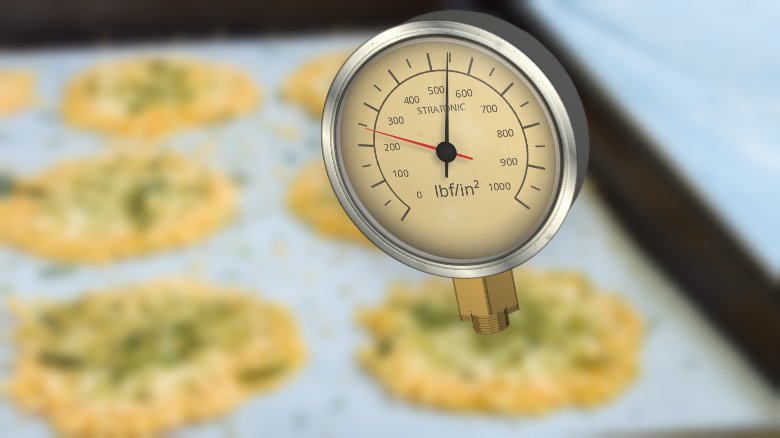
550 psi
